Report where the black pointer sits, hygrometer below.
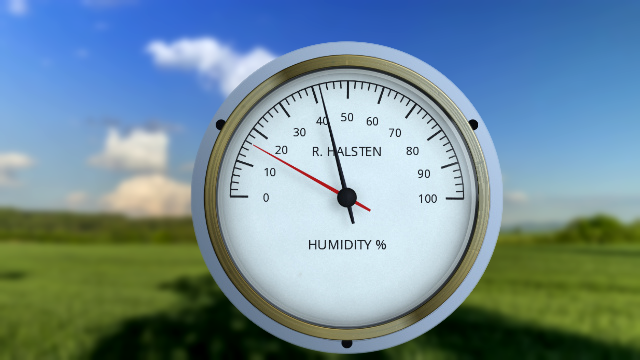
42 %
